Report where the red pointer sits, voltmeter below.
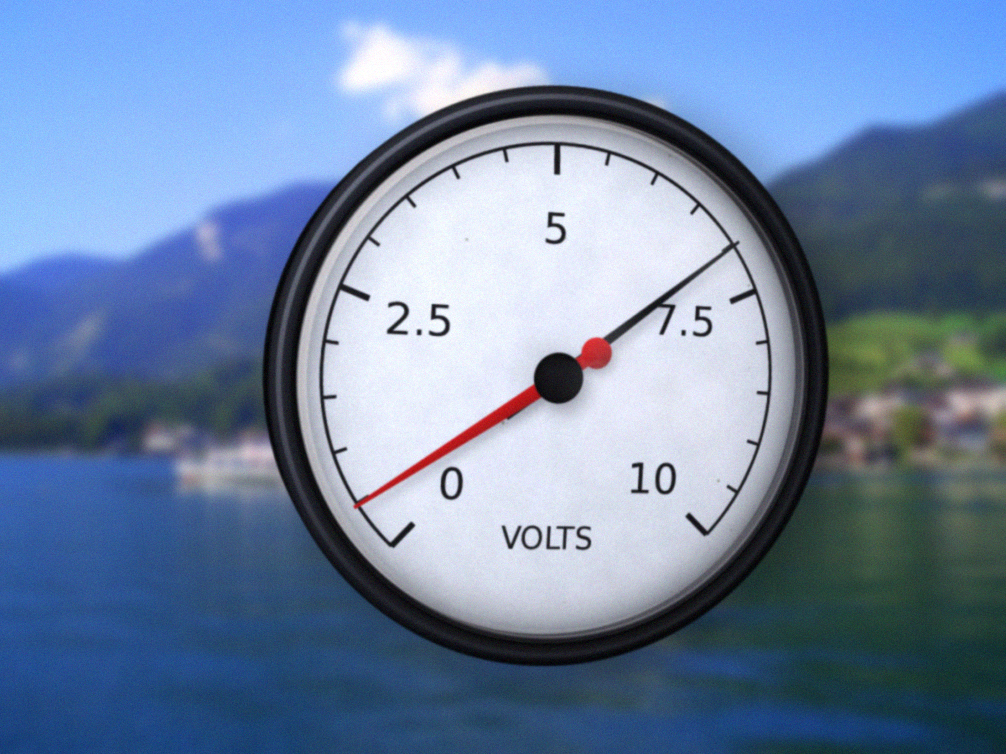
0.5 V
